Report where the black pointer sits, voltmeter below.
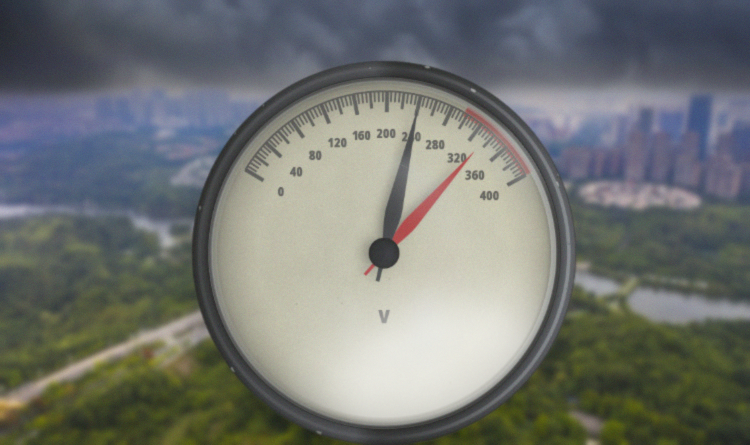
240 V
